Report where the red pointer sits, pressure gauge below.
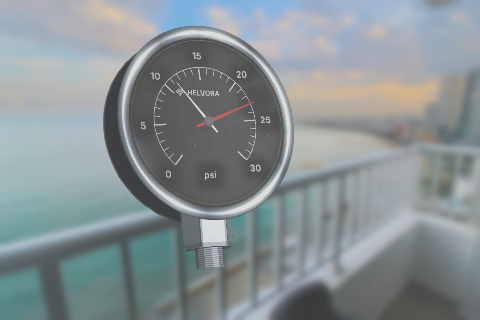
23 psi
